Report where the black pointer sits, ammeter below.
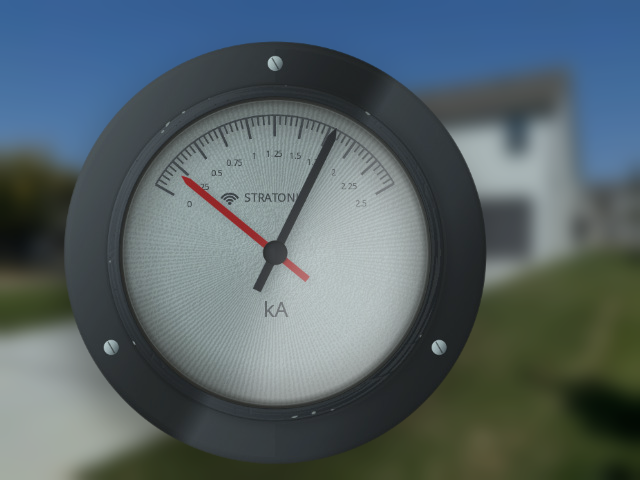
1.8 kA
